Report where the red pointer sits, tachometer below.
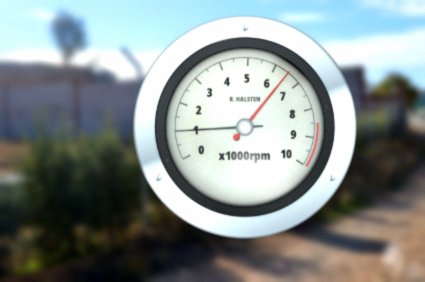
6500 rpm
